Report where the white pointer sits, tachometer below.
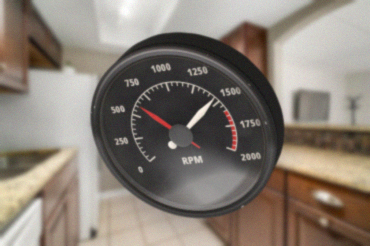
1450 rpm
